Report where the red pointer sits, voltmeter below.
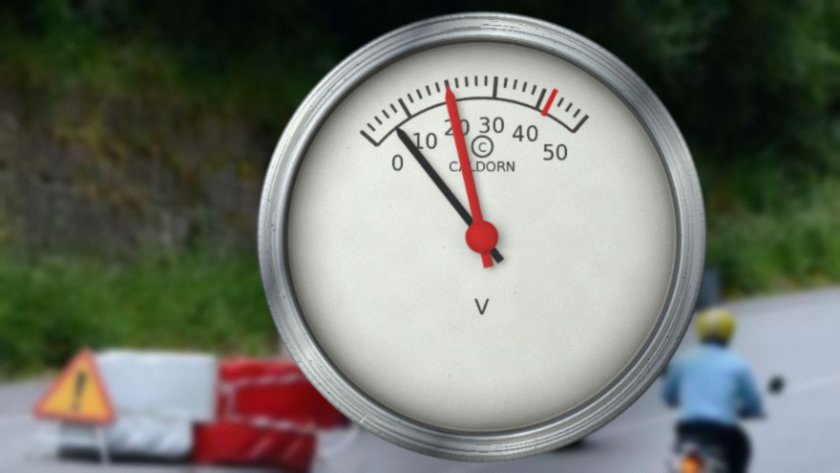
20 V
